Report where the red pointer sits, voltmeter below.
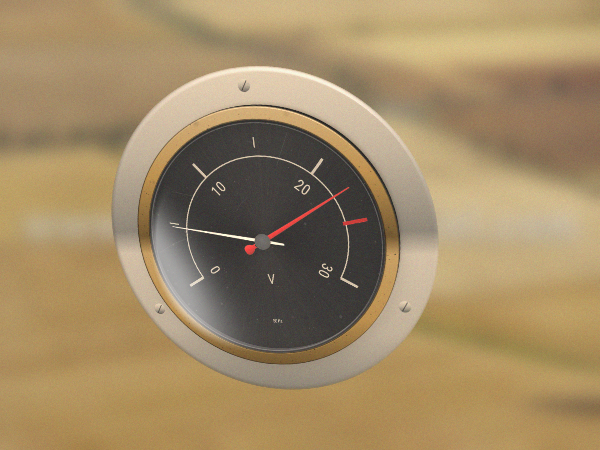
22.5 V
